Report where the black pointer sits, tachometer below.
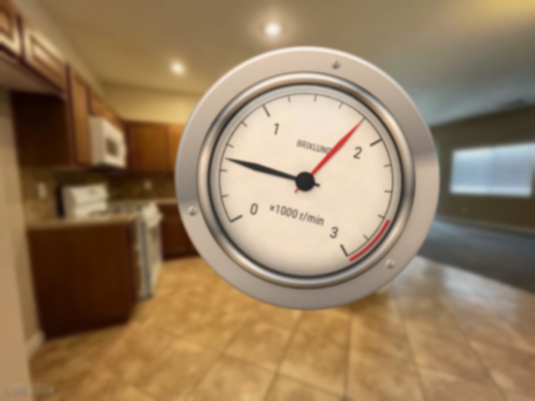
500 rpm
